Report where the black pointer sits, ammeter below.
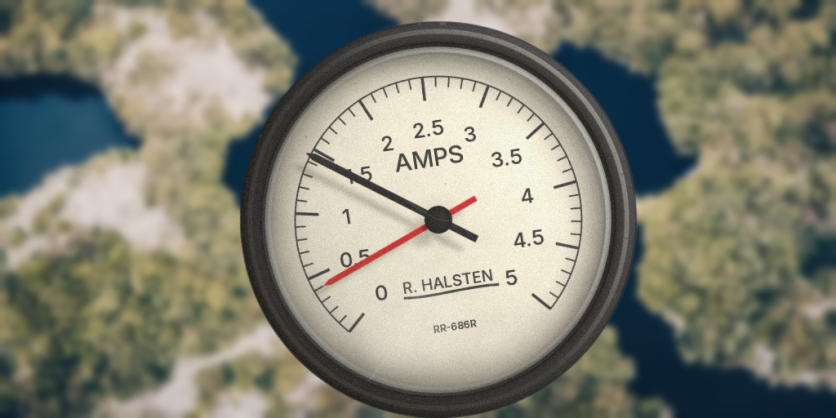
1.45 A
